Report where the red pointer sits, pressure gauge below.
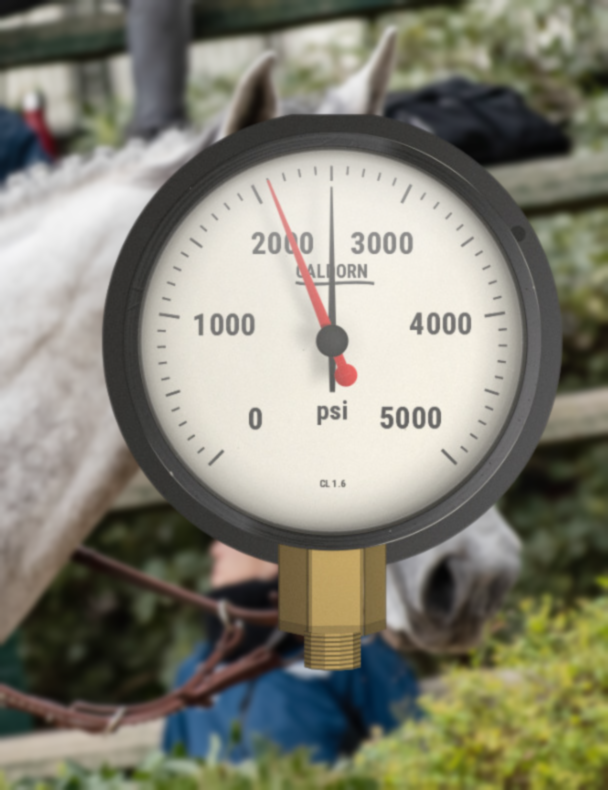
2100 psi
